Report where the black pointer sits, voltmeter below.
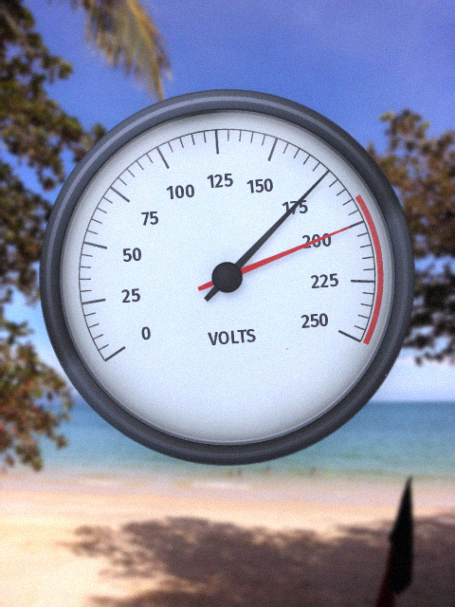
175 V
